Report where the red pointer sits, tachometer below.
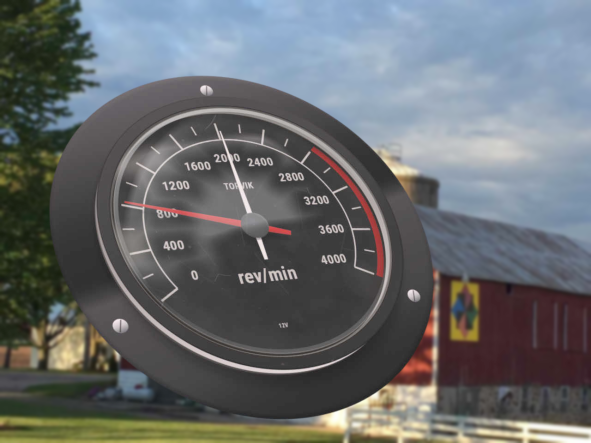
800 rpm
